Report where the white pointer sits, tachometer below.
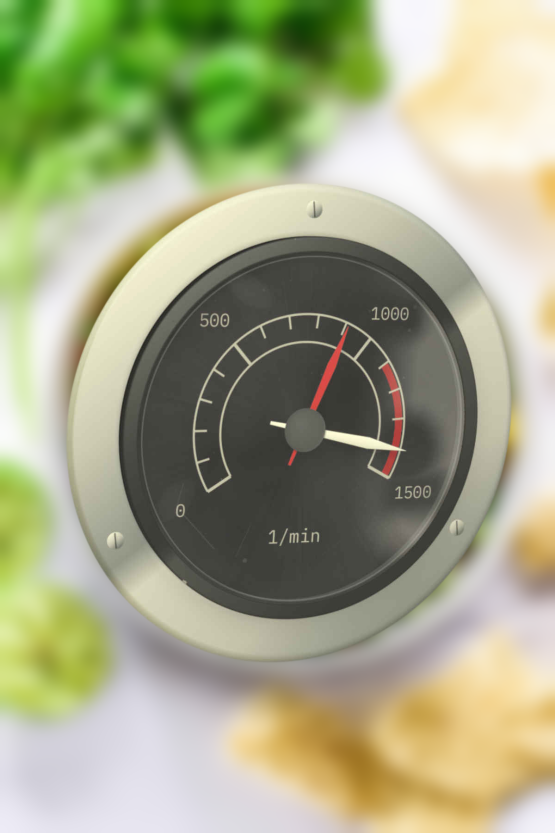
1400 rpm
